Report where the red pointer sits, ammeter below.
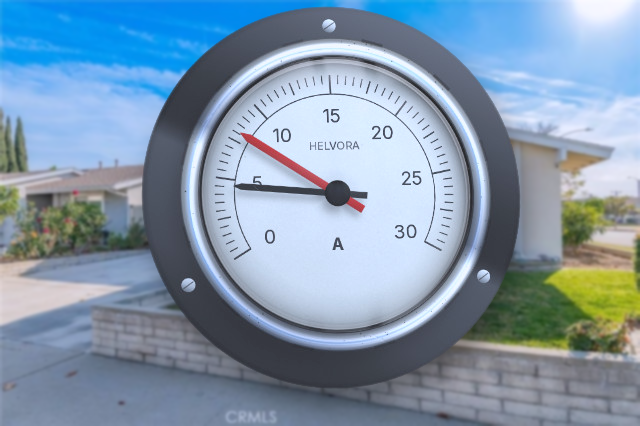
8 A
